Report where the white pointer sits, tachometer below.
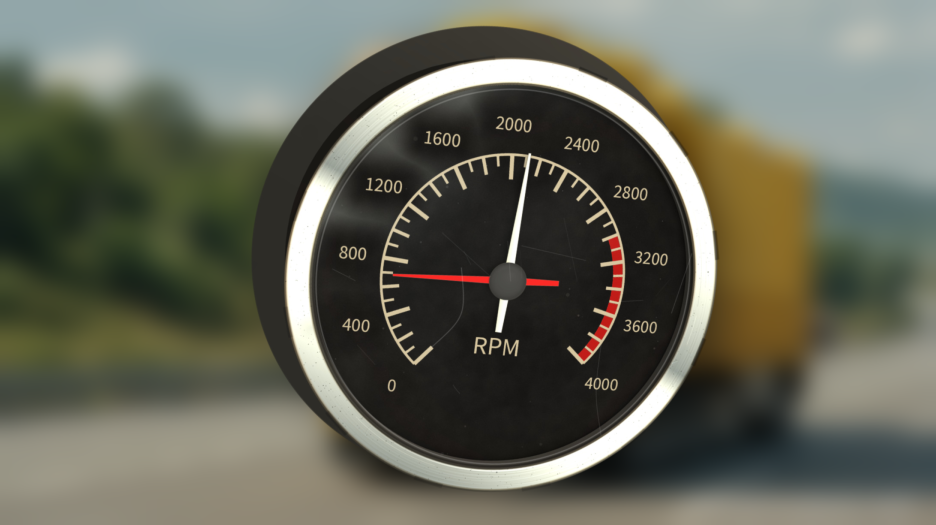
2100 rpm
